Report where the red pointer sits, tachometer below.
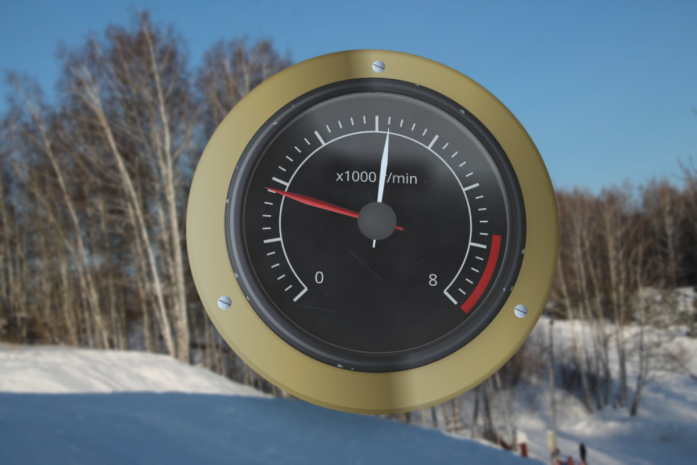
1800 rpm
